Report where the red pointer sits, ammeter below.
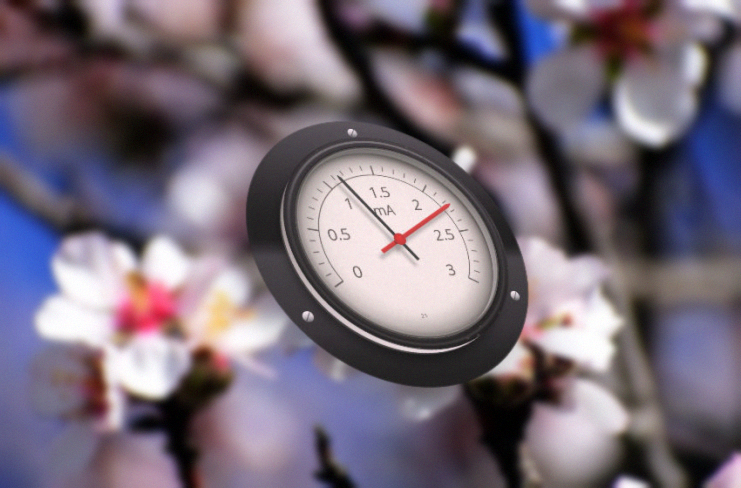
2.25 mA
